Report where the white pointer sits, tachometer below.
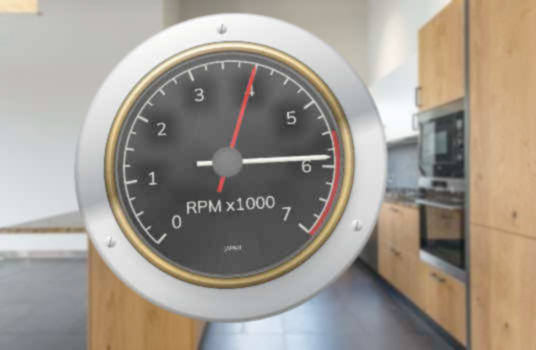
5875 rpm
